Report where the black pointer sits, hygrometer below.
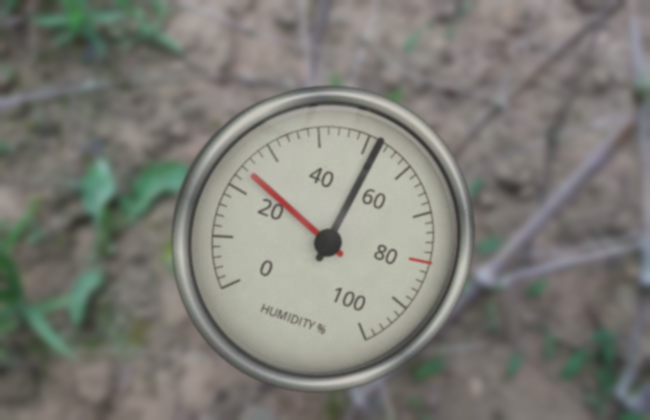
52 %
